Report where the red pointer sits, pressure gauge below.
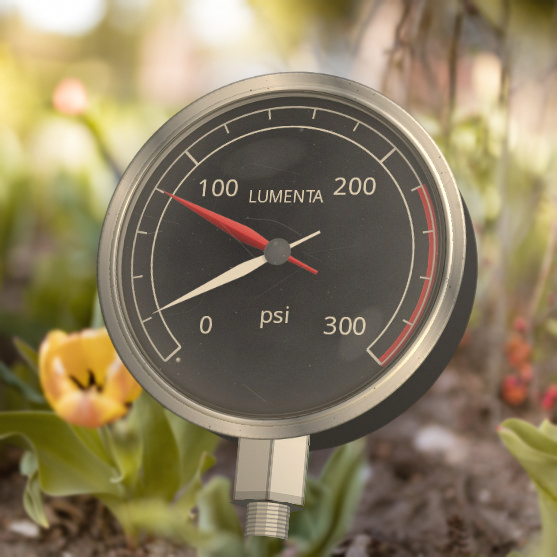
80 psi
